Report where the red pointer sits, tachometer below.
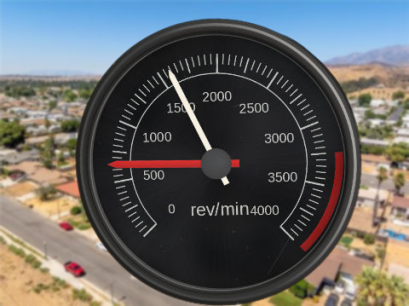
650 rpm
